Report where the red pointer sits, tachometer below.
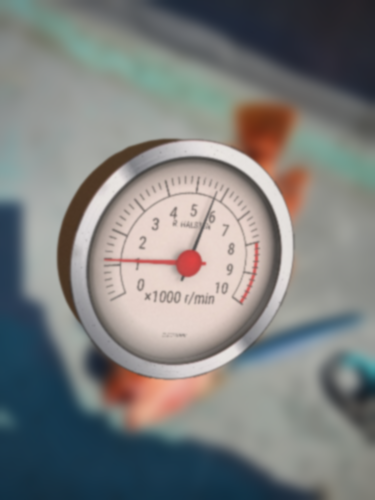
1200 rpm
